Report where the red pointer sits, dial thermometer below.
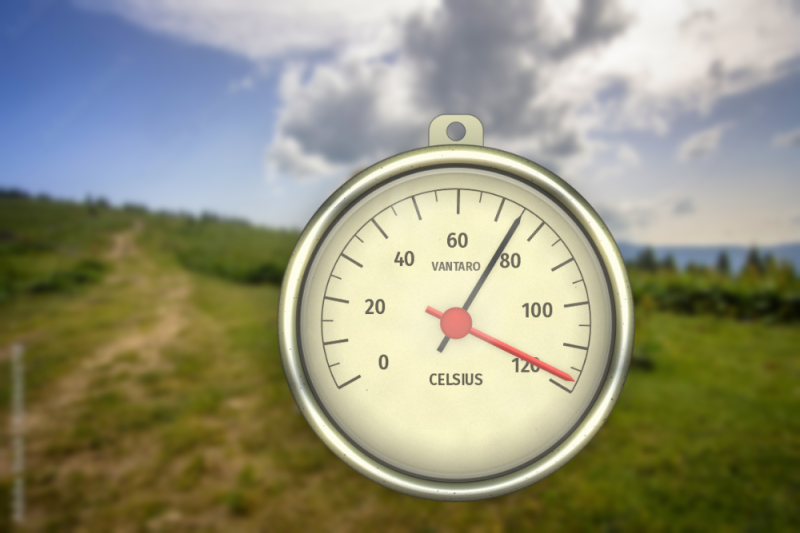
117.5 °C
